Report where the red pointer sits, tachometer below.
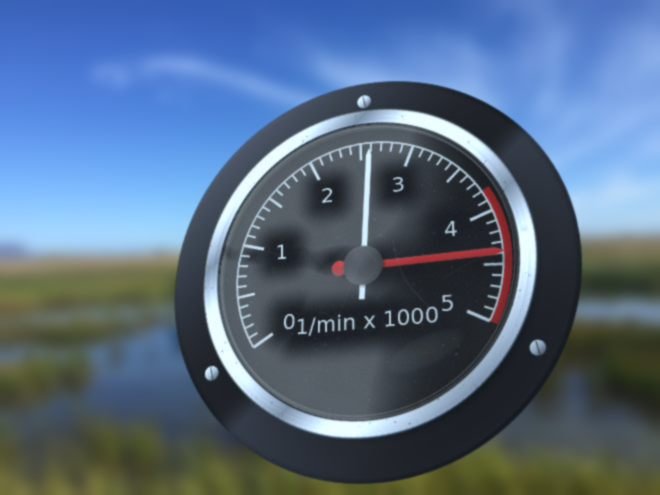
4400 rpm
